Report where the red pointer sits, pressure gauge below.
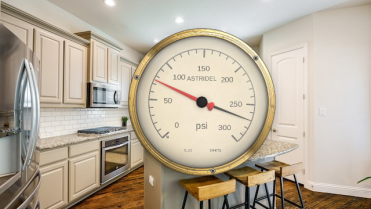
75 psi
